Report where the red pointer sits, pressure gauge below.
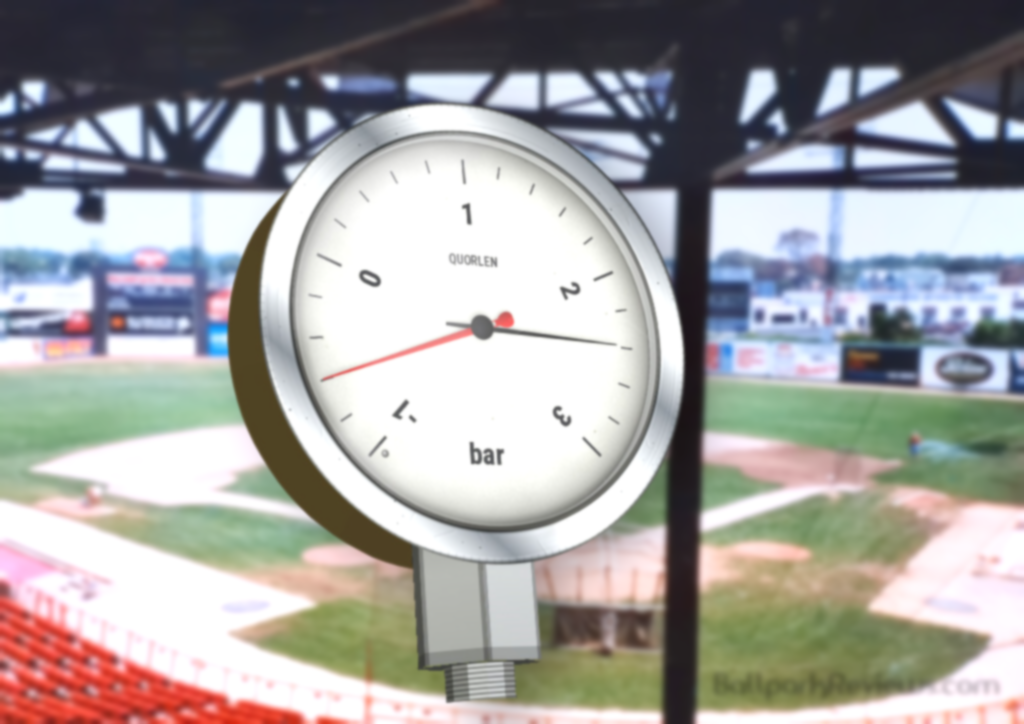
-0.6 bar
